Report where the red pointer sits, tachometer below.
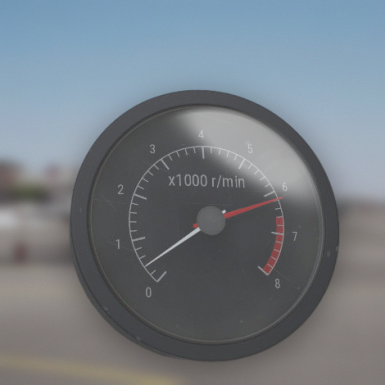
6200 rpm
